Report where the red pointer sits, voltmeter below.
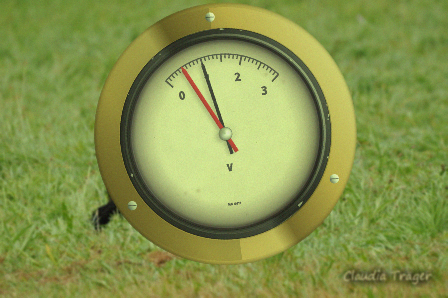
0.5 V
